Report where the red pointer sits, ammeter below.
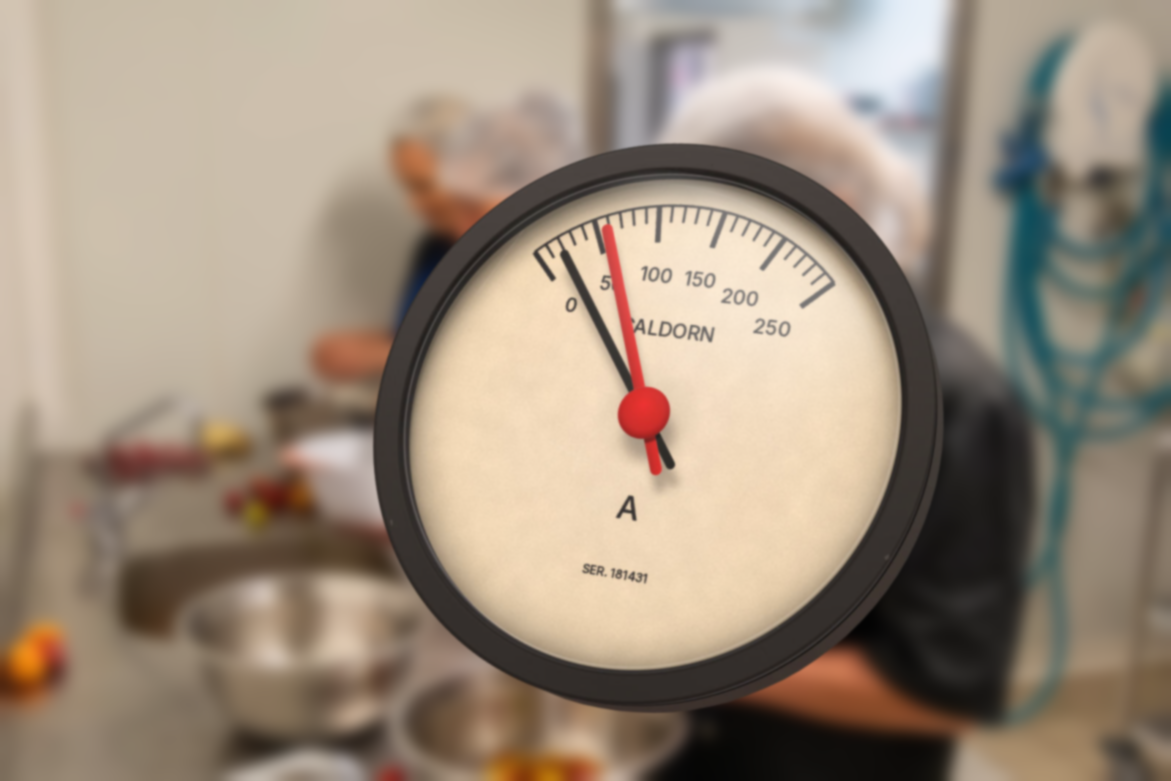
60 A
